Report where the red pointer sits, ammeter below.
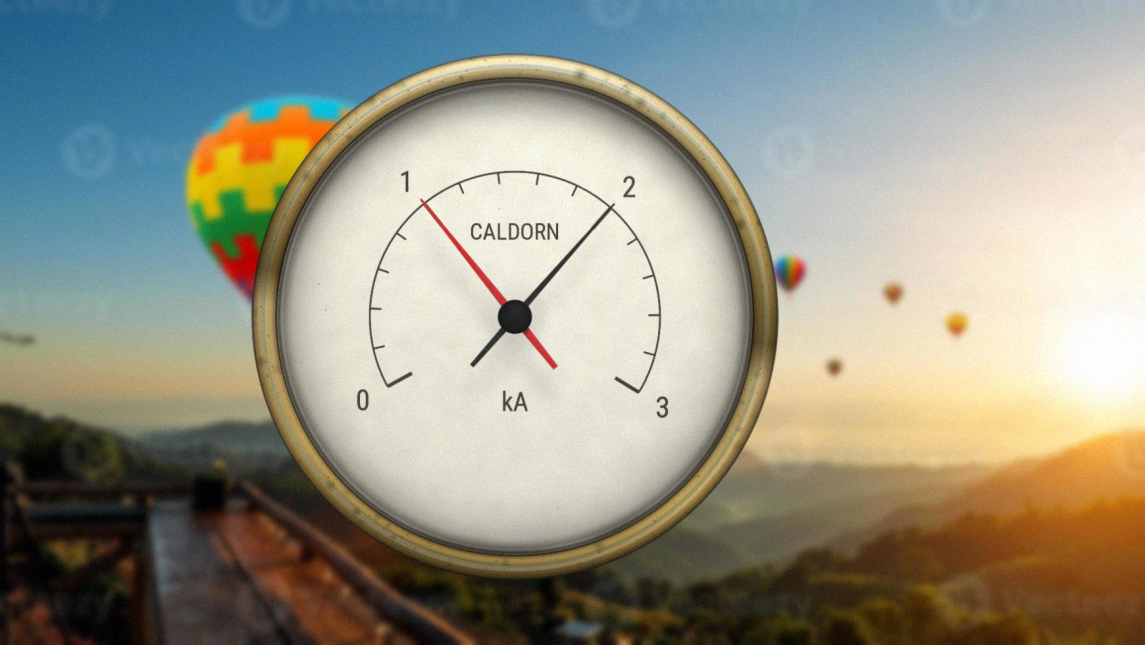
1 kA
